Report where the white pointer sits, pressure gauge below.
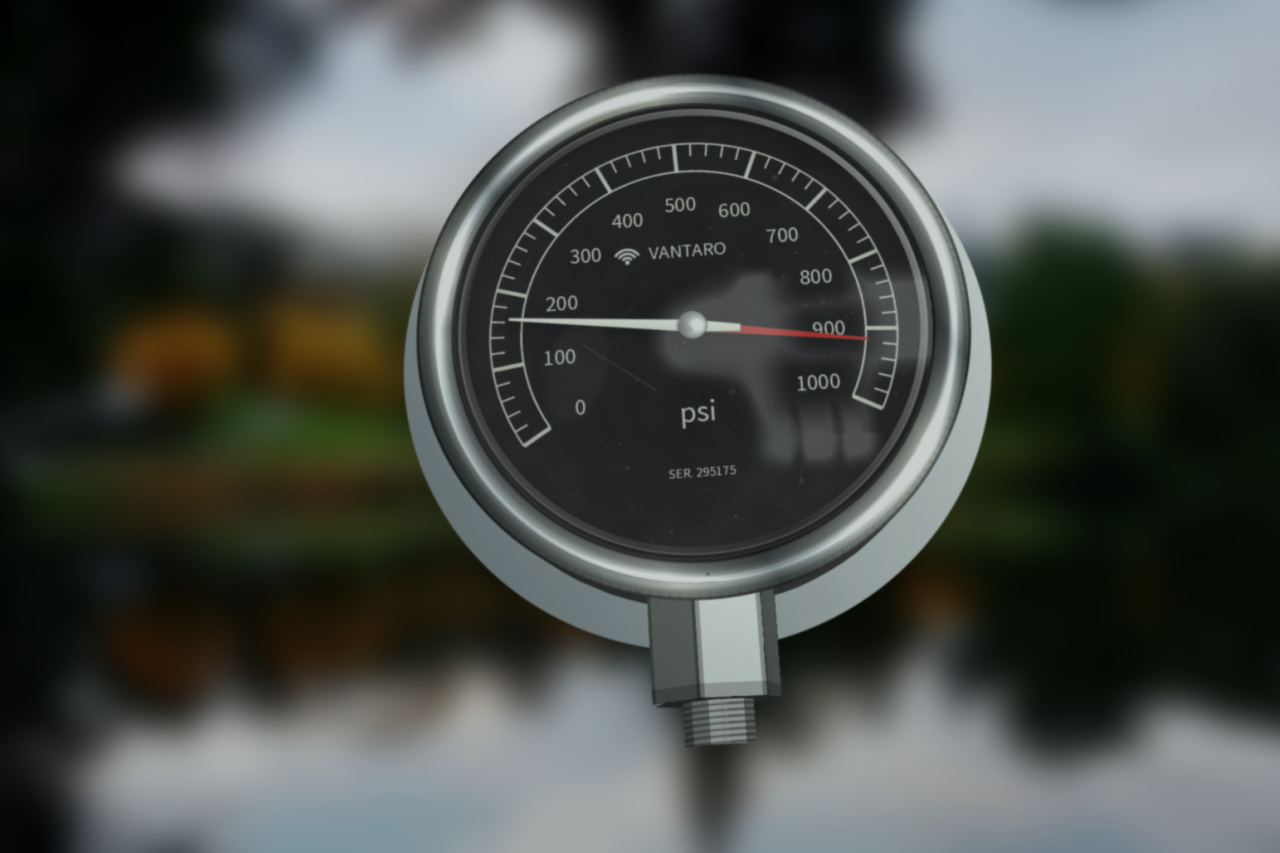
160 psi
